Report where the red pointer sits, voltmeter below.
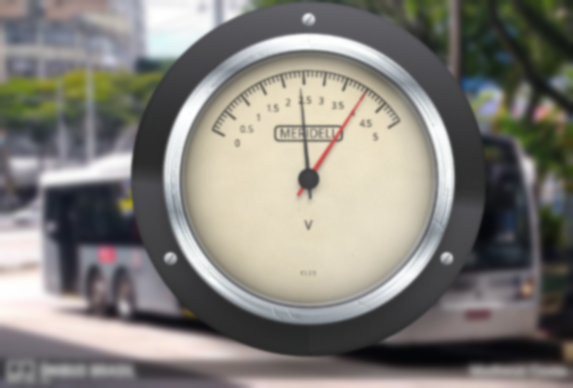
4 V
